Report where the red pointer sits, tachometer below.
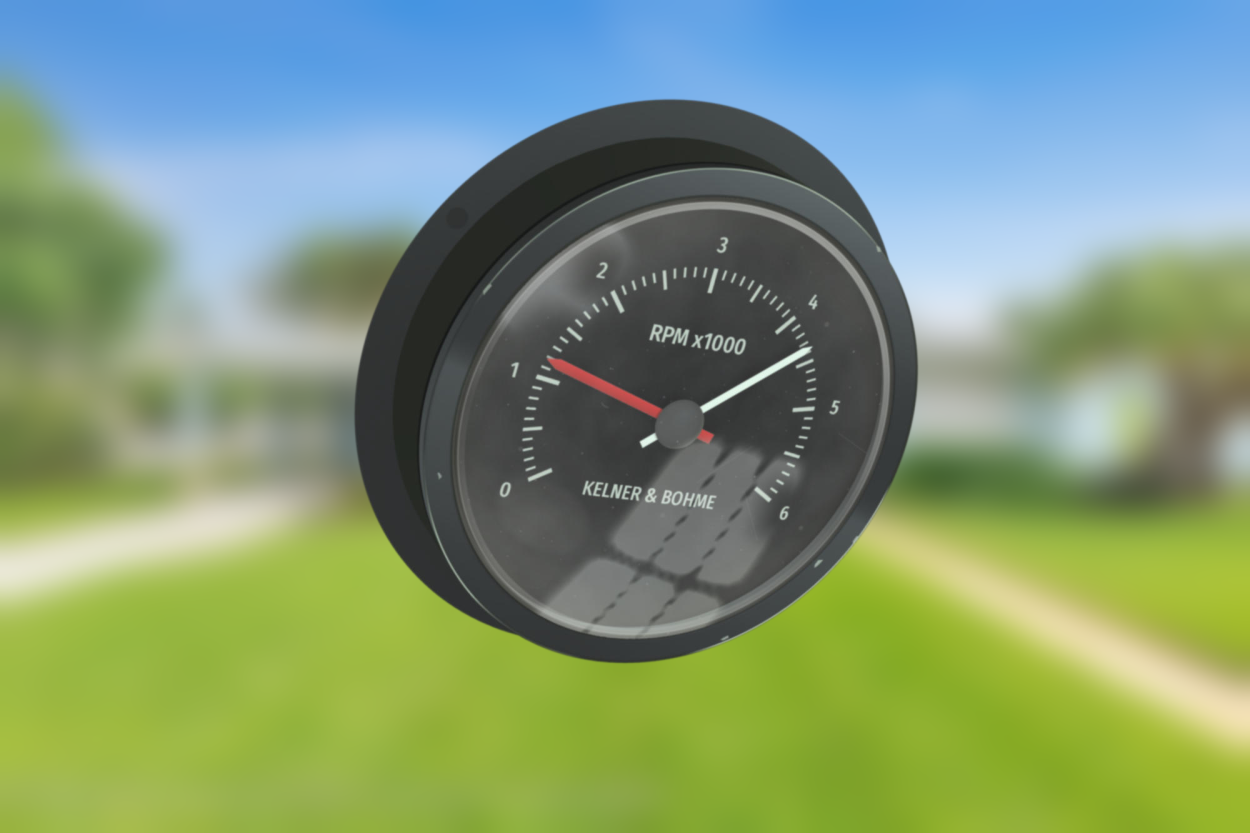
1200 rpm
